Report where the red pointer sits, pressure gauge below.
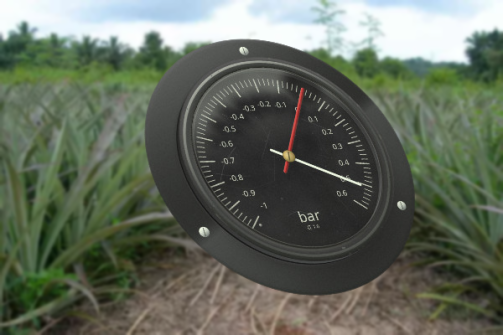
0 bar
